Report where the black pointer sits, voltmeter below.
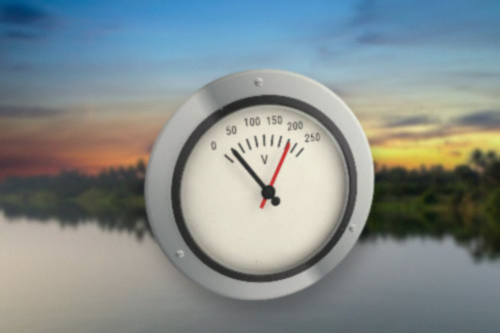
25 V
